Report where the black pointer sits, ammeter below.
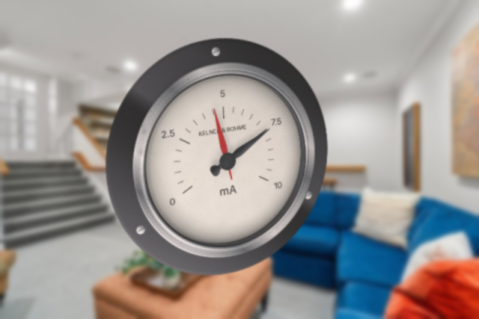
7.5 mA
